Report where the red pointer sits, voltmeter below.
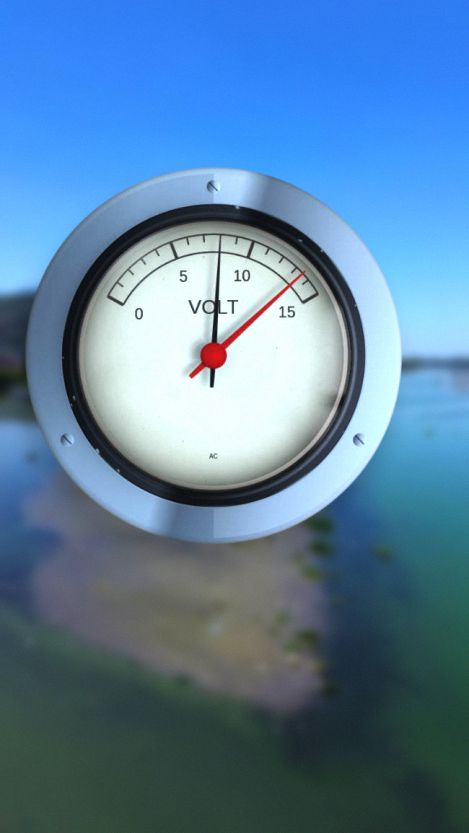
13.5 V
